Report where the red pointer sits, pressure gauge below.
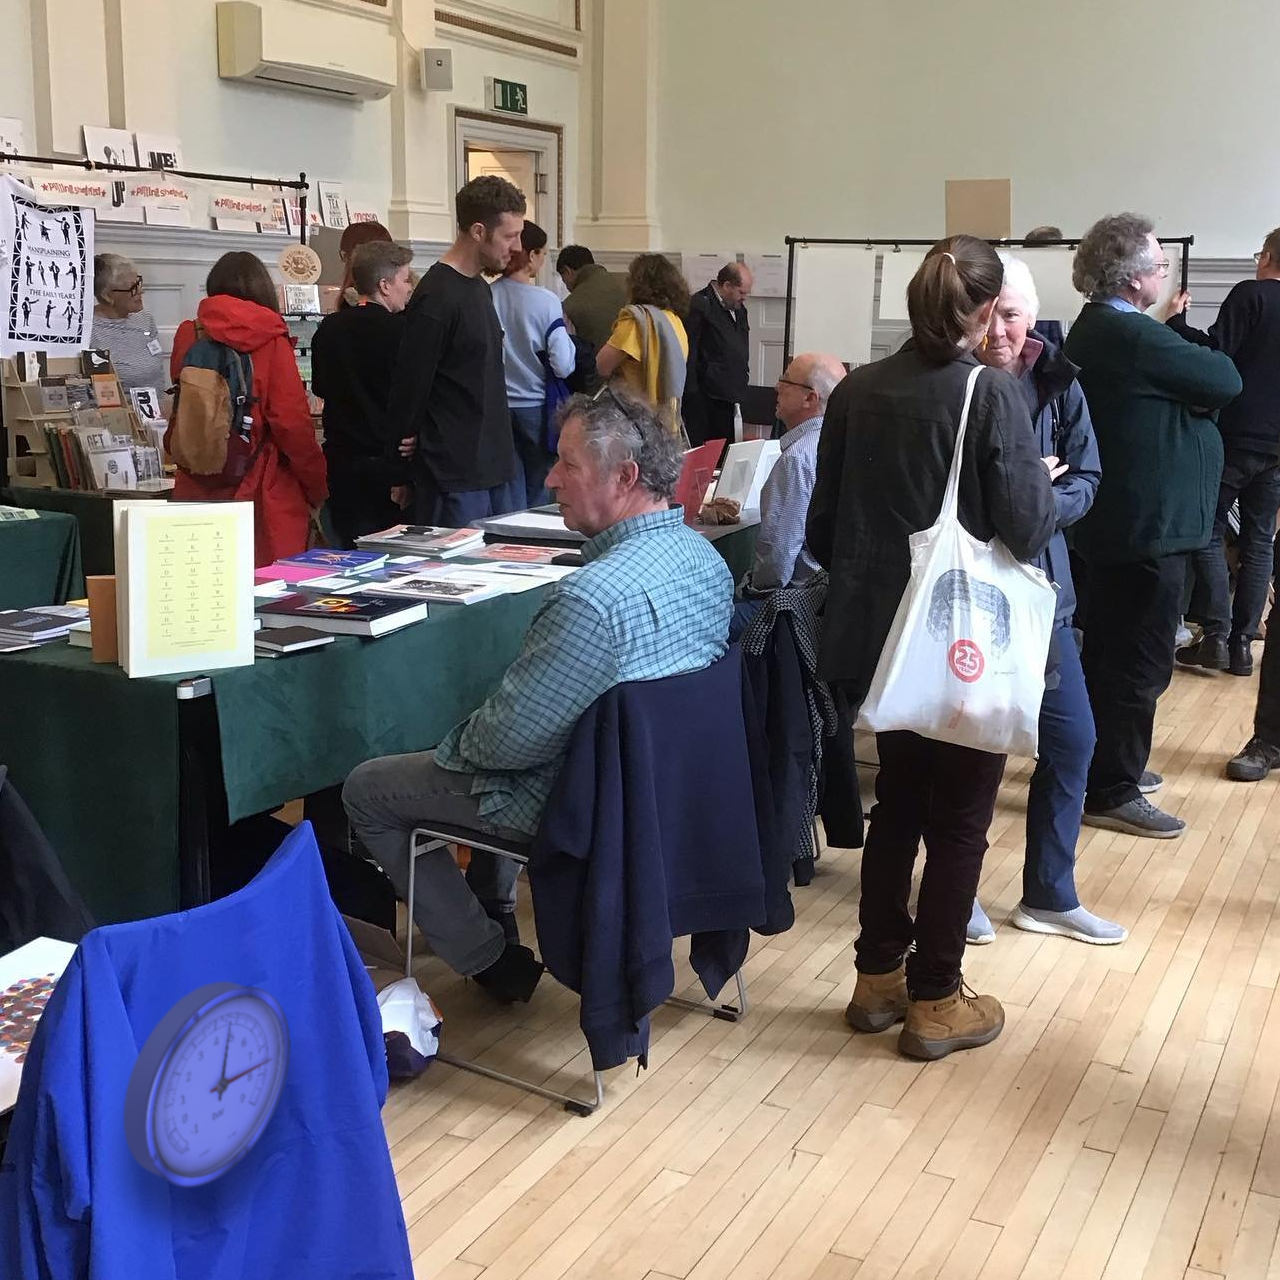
7.5 bar
